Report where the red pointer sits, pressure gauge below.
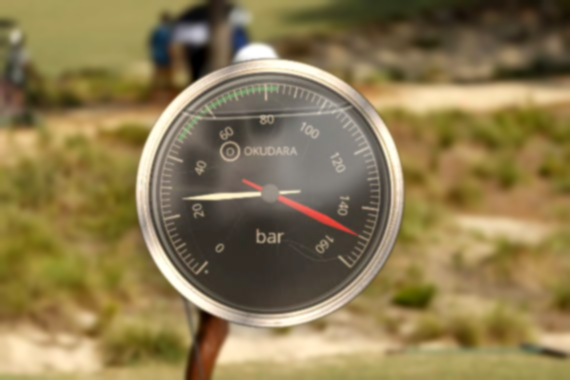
150 bar
